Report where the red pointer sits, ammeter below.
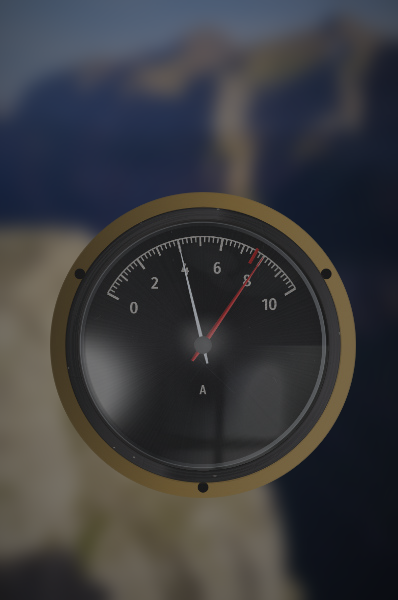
8 A
